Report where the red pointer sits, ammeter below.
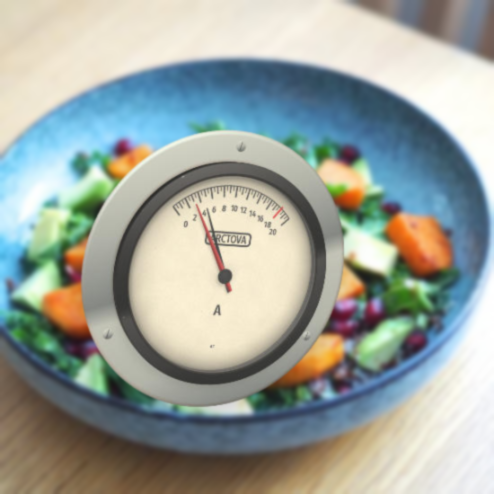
3 A
